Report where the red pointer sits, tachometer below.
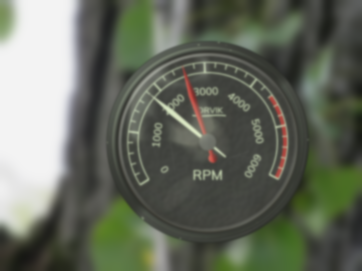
2600 rpm
